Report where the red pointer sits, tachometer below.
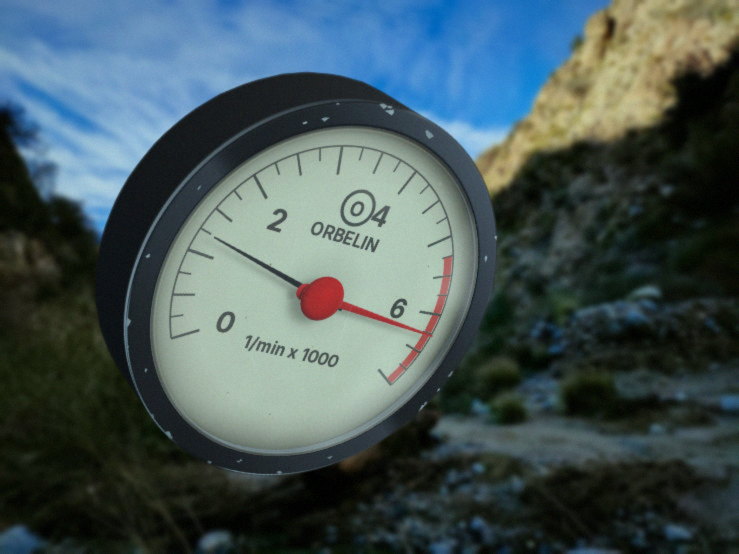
6250 rpm
